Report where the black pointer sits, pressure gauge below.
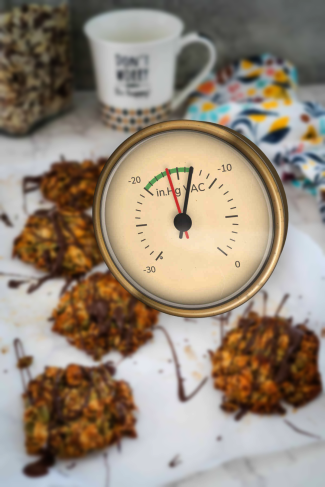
-13 inHg
